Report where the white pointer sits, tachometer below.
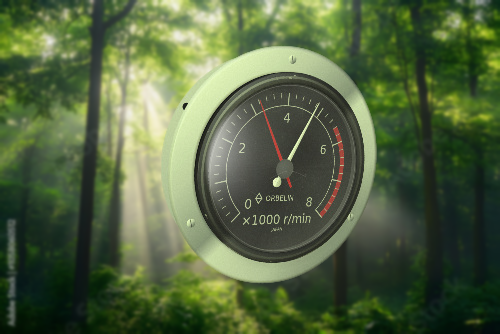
4800 rpm
